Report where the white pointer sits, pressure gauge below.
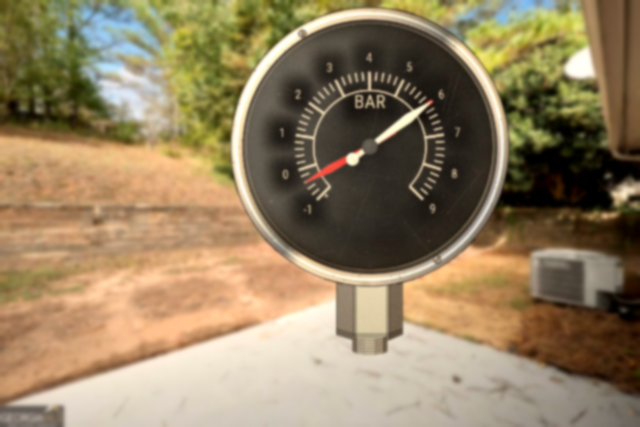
6 bar
